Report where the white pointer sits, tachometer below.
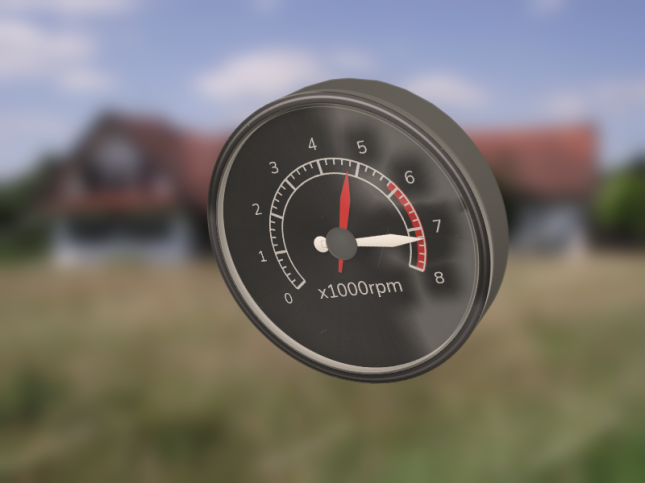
7200 rpm
